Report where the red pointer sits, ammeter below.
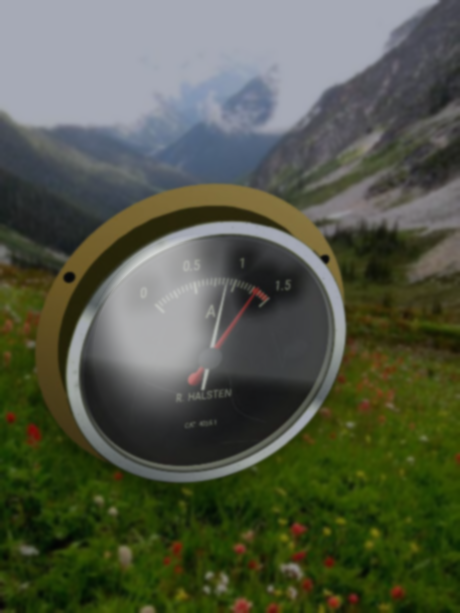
1.25 A
